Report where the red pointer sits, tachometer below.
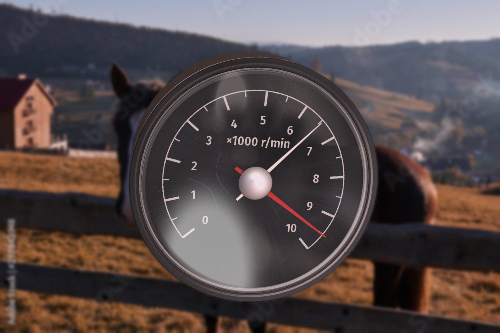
9500 rpm
